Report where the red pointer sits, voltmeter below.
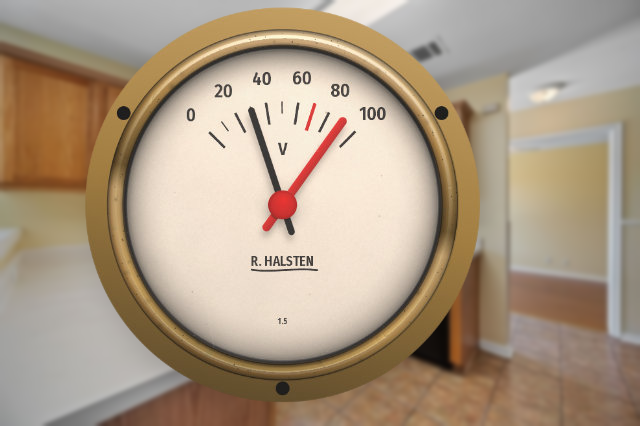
90 V
